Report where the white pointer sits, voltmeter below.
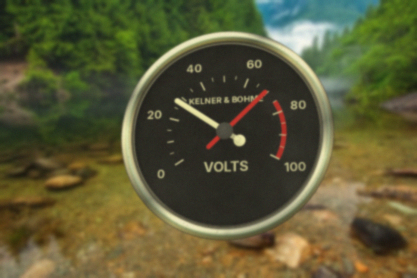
27.5 V
